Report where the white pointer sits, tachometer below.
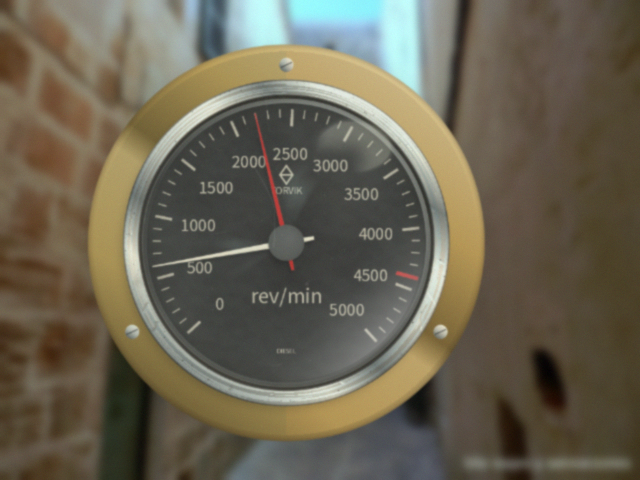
600 rpm
